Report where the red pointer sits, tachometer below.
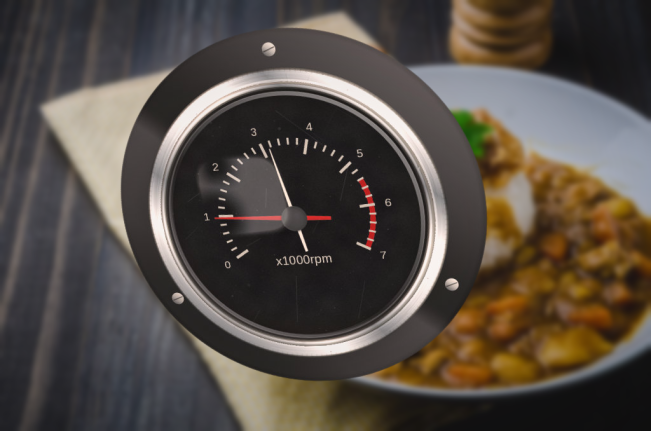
1000 rpm
